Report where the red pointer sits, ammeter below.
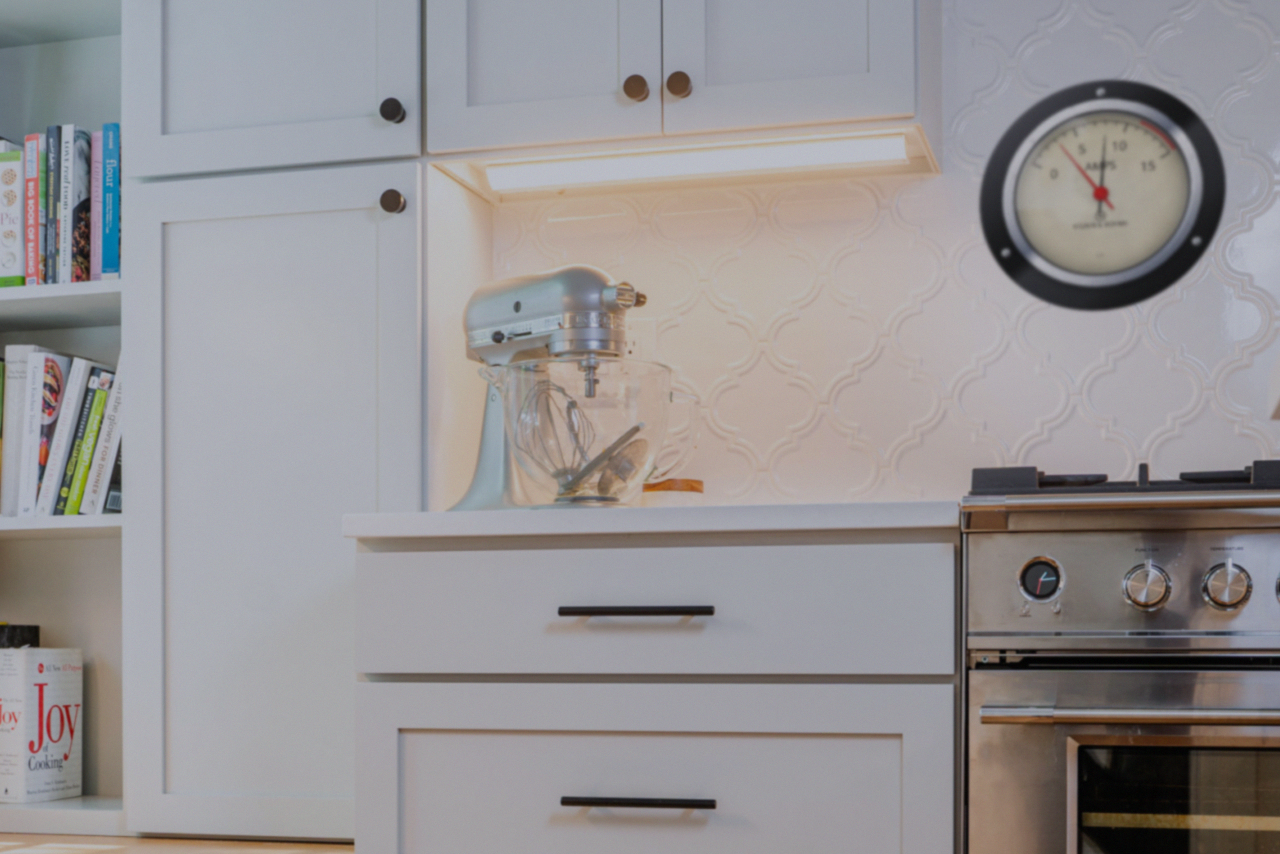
3 A
